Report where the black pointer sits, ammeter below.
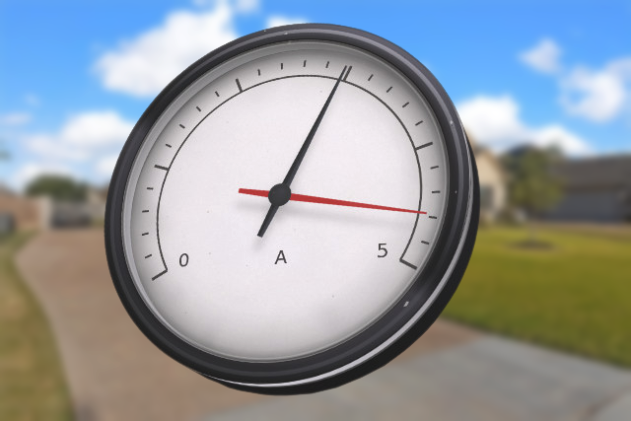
3 A
